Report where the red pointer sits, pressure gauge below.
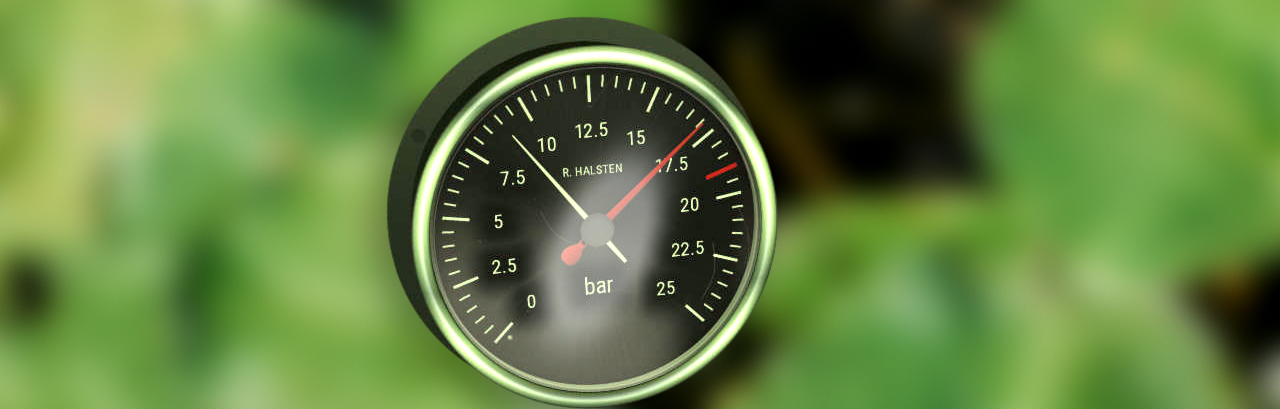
17 bar
